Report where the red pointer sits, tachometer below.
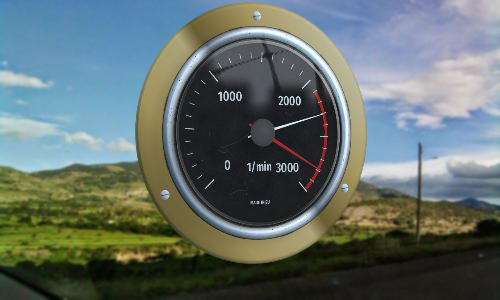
2800 rpm
